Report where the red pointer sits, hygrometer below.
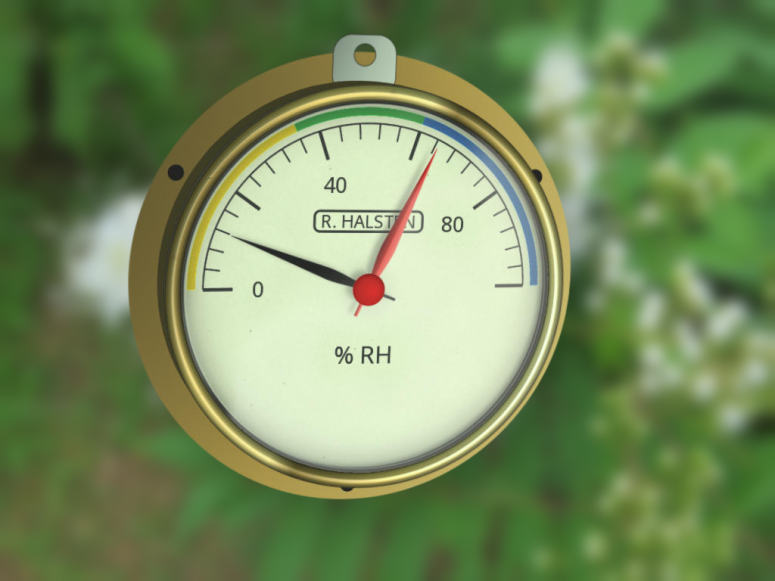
64 %
